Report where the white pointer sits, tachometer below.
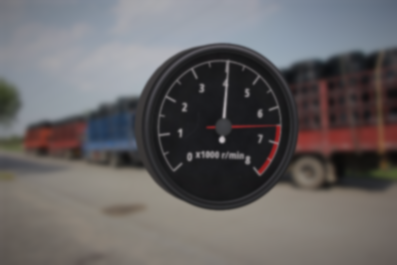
4000 rpm
